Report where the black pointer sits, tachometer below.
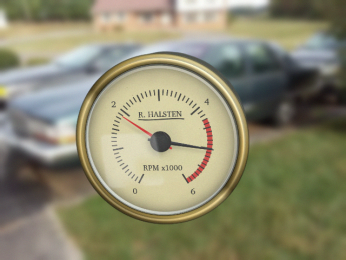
5000 rpm
